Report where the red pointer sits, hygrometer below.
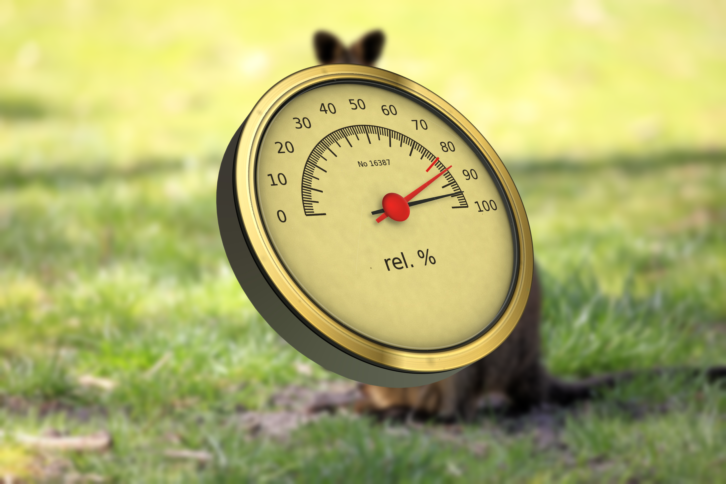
85 %
